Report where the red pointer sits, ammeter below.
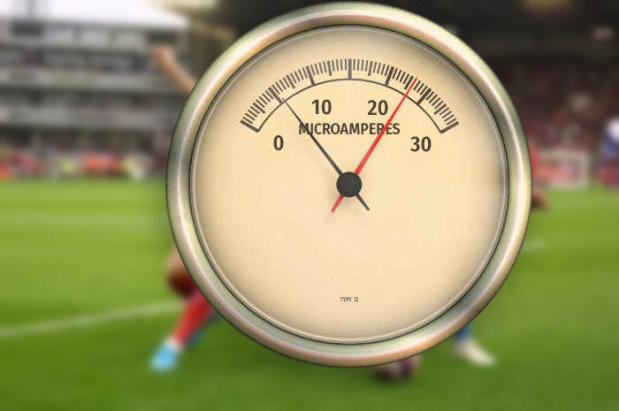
23 µA
